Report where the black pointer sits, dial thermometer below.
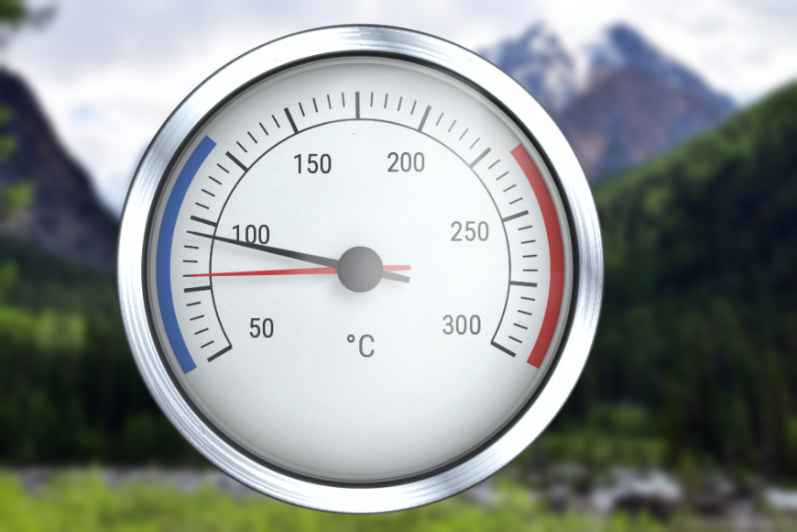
95 °C
